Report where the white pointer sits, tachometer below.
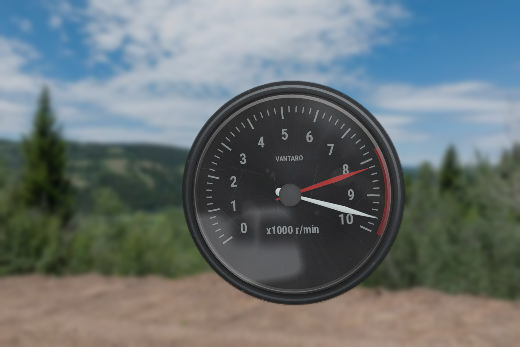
9600 rpm
